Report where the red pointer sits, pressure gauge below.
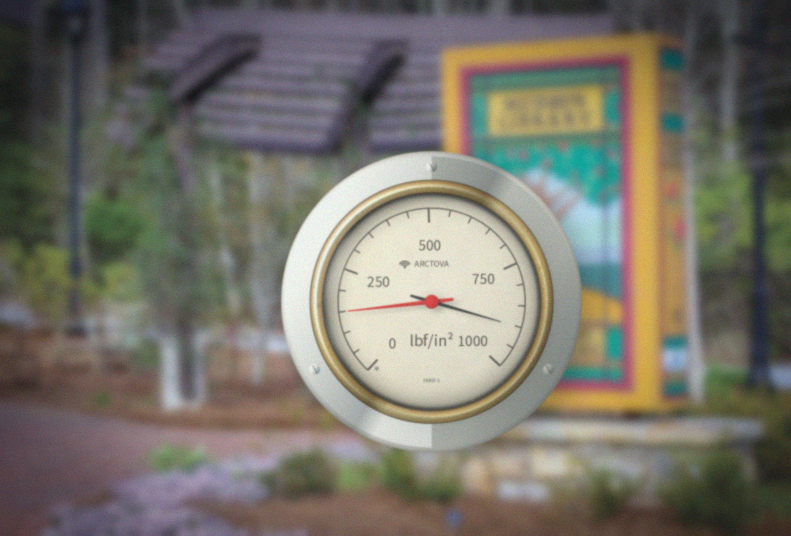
150 psi
